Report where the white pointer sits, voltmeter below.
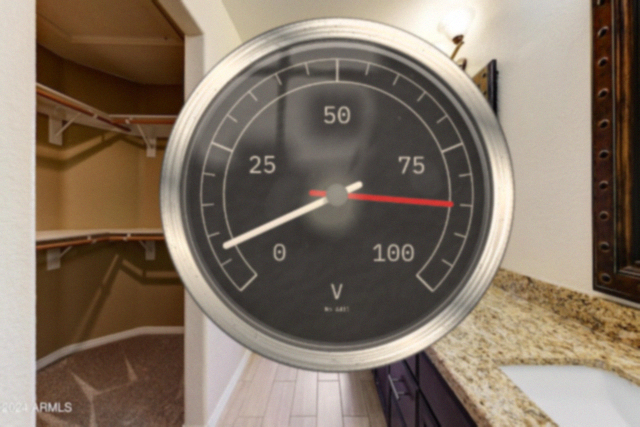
7.5 V
